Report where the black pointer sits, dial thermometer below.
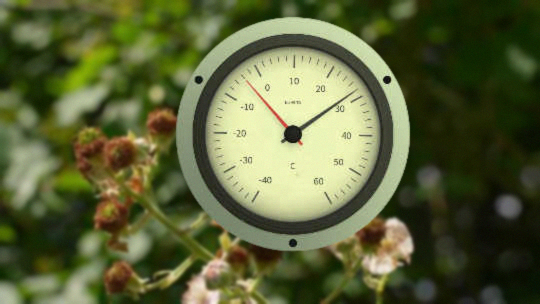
28 °C
